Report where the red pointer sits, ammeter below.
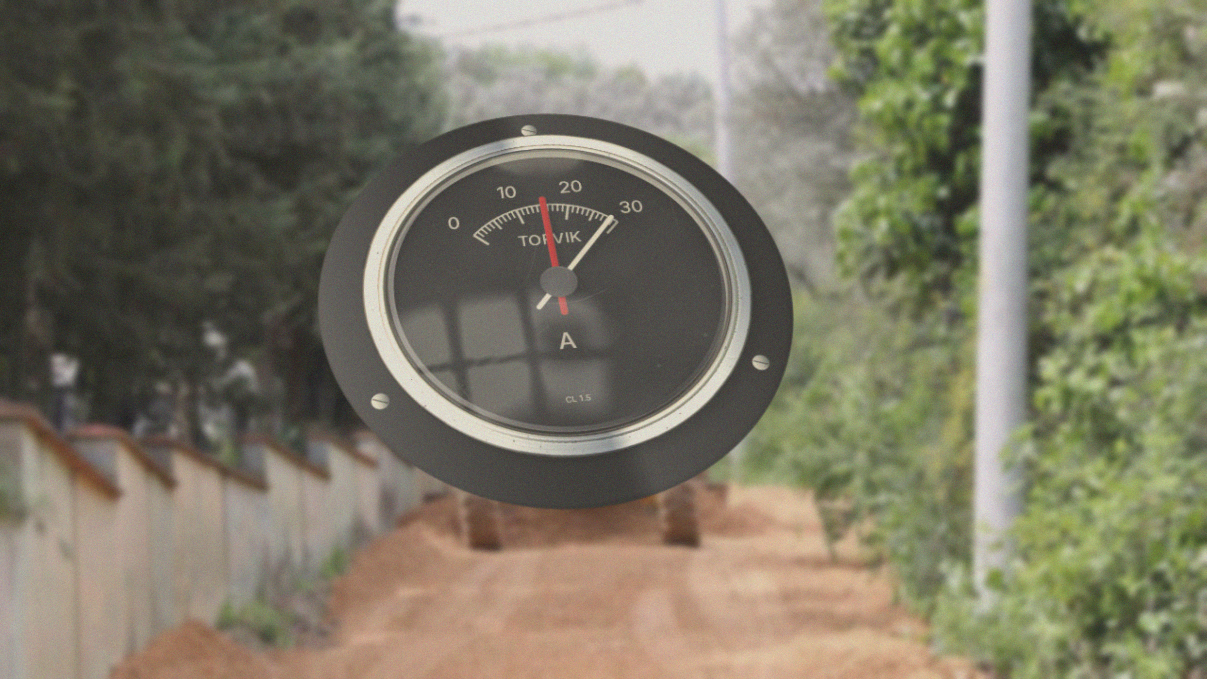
15 A
